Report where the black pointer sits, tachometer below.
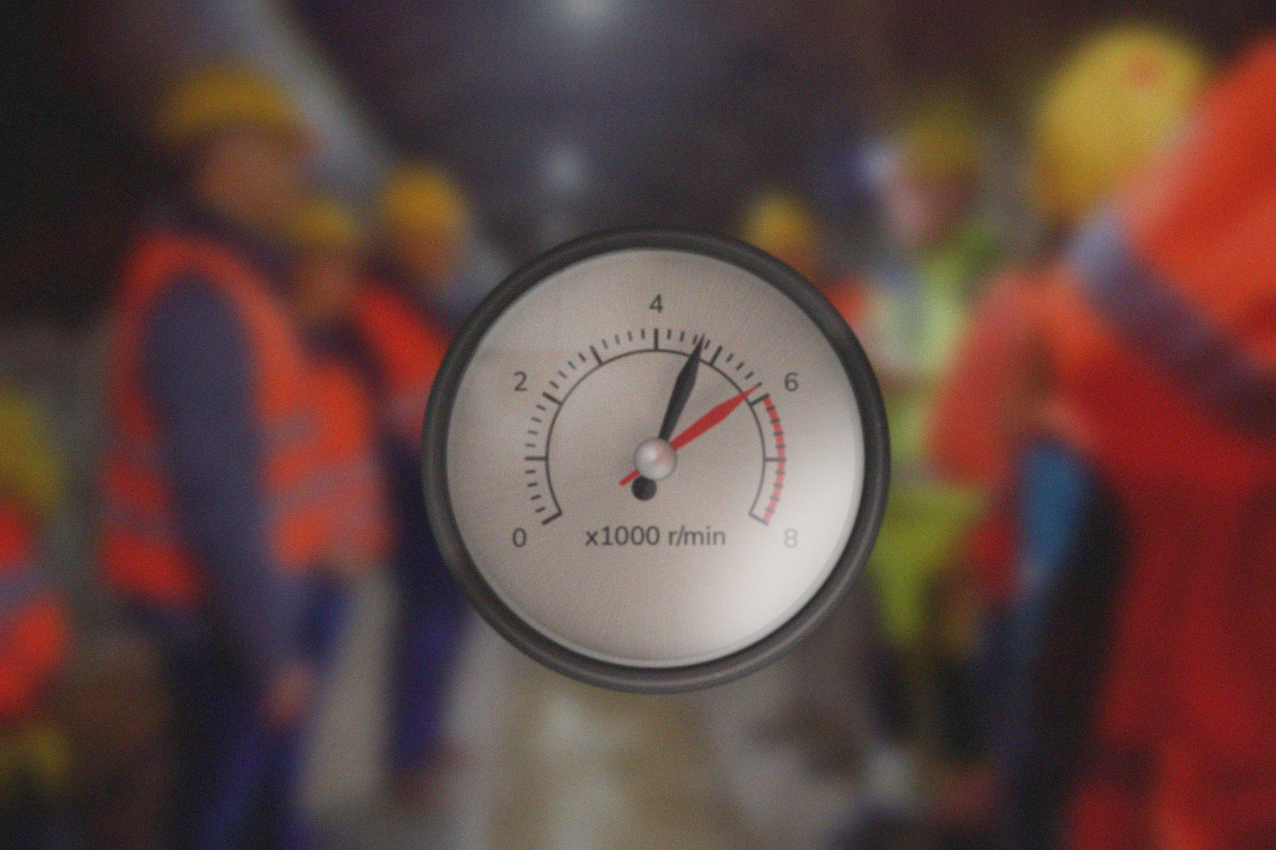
4700 rpm
